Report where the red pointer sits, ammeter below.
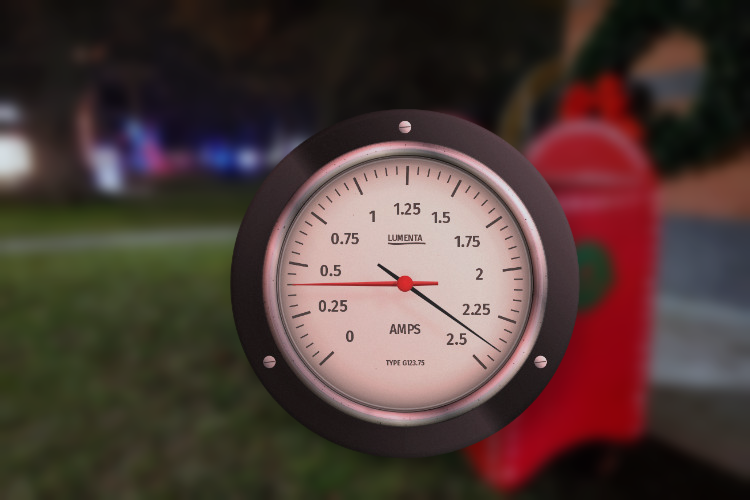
0.4 A
